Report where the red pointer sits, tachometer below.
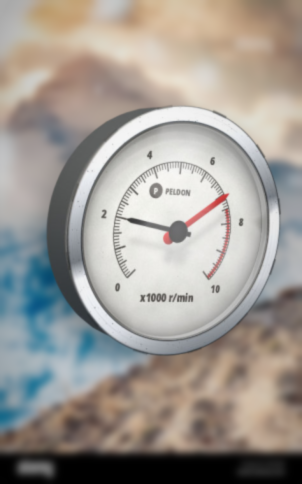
7000 rpm
